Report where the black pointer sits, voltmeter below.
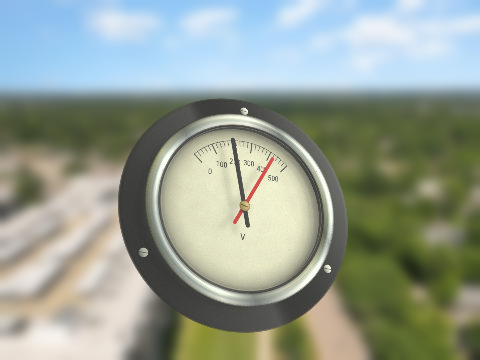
200 V
